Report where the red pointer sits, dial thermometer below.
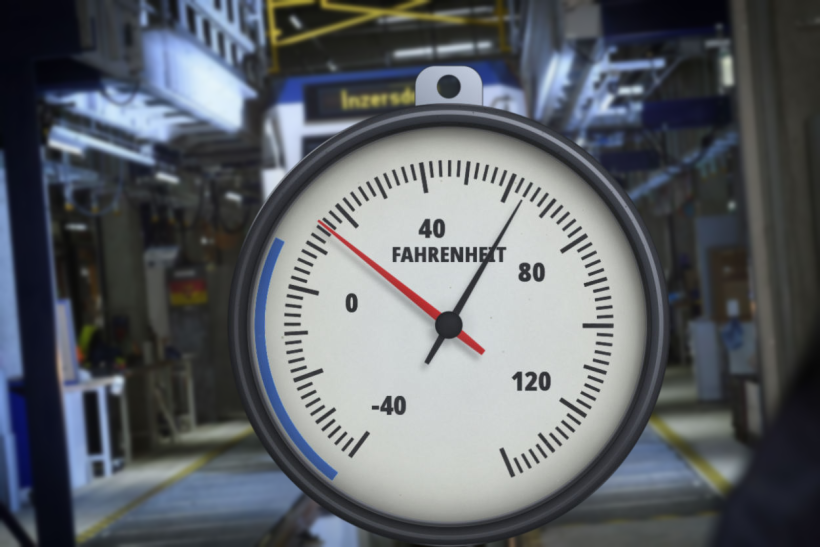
15 °F
